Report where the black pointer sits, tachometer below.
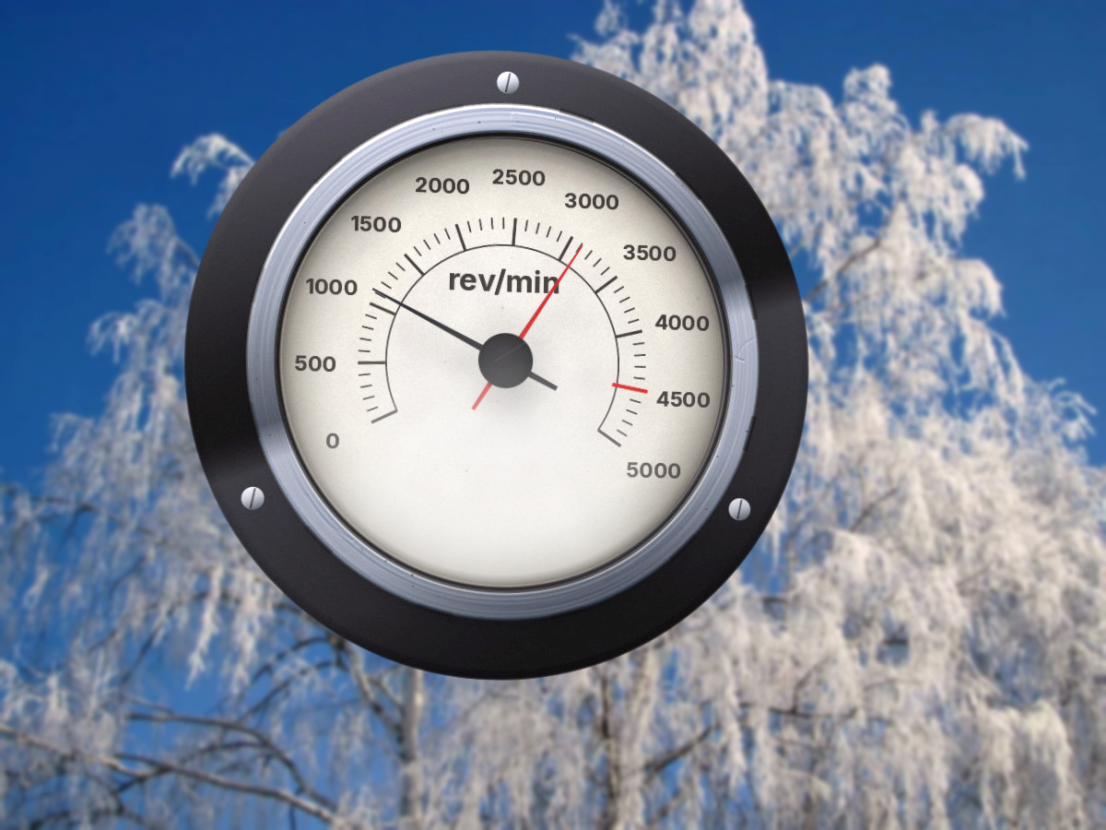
1100 rpm
